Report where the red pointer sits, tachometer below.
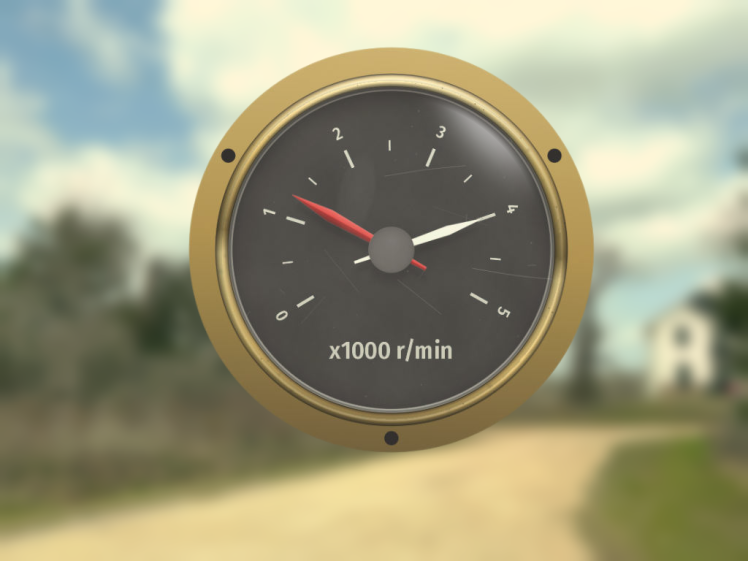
1250 rpm
